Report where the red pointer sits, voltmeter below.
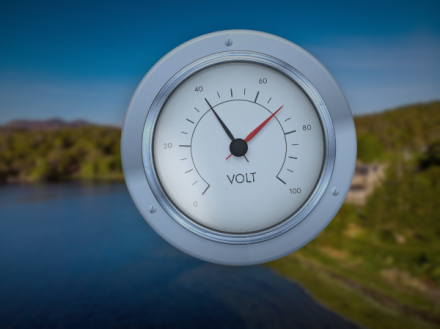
70 V
